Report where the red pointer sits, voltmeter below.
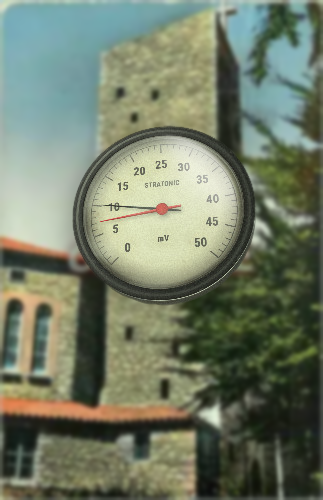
7 mV
